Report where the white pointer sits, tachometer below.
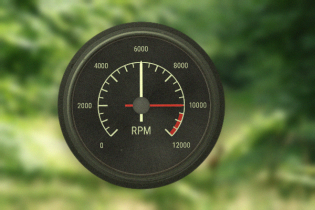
6000 rpm
